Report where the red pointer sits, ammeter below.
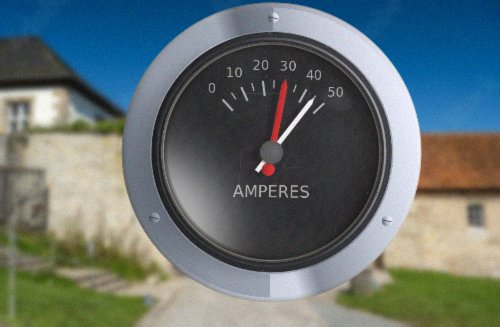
30 A
